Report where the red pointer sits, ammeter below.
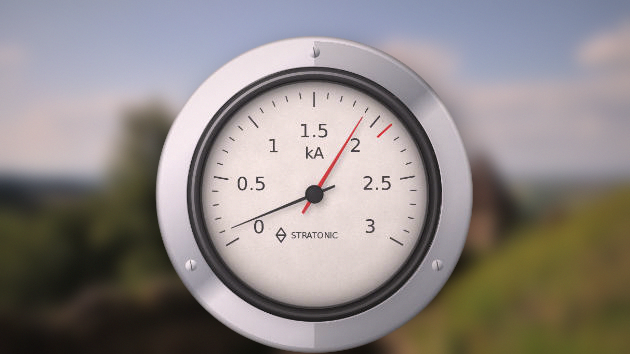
1.9 kA
